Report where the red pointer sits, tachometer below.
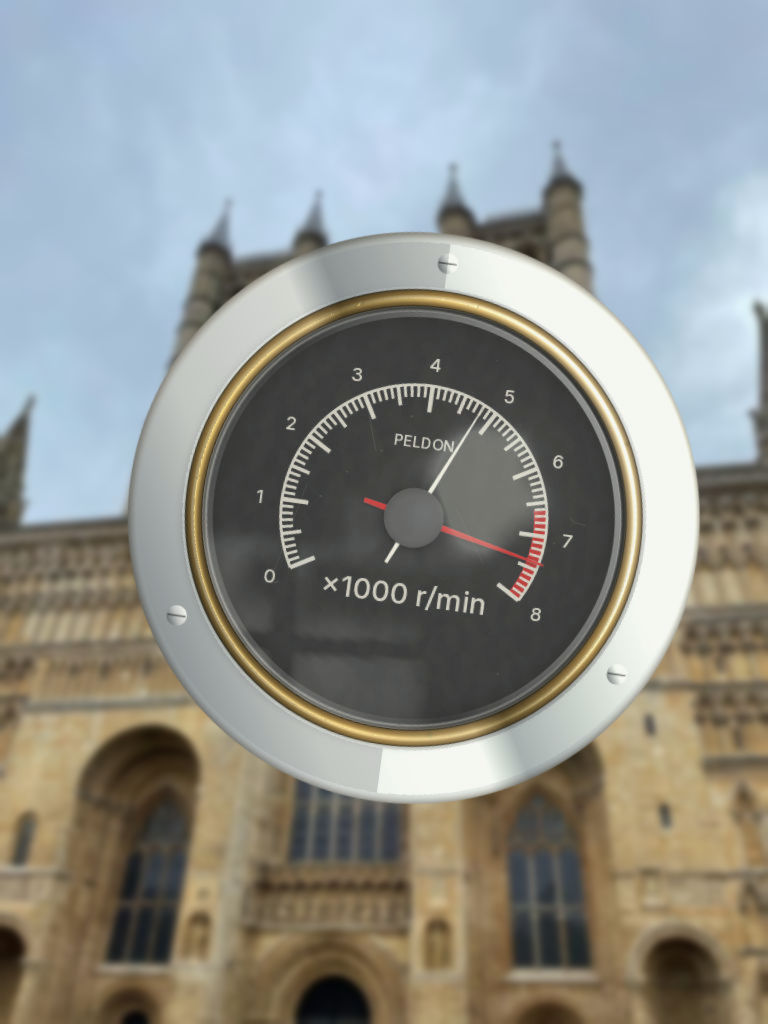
7400 rpm
